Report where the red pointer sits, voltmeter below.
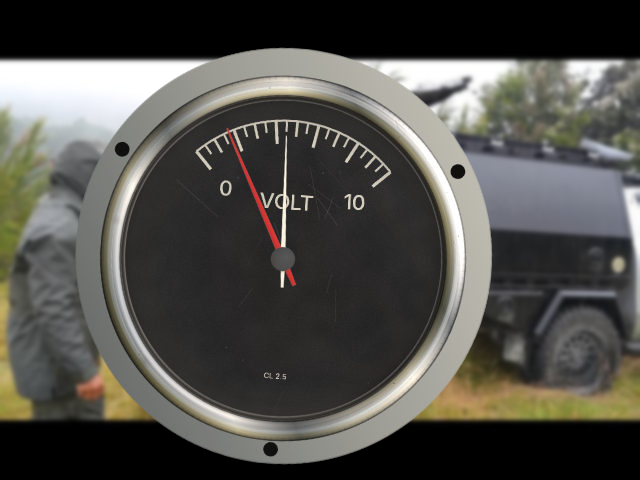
1.75 V
